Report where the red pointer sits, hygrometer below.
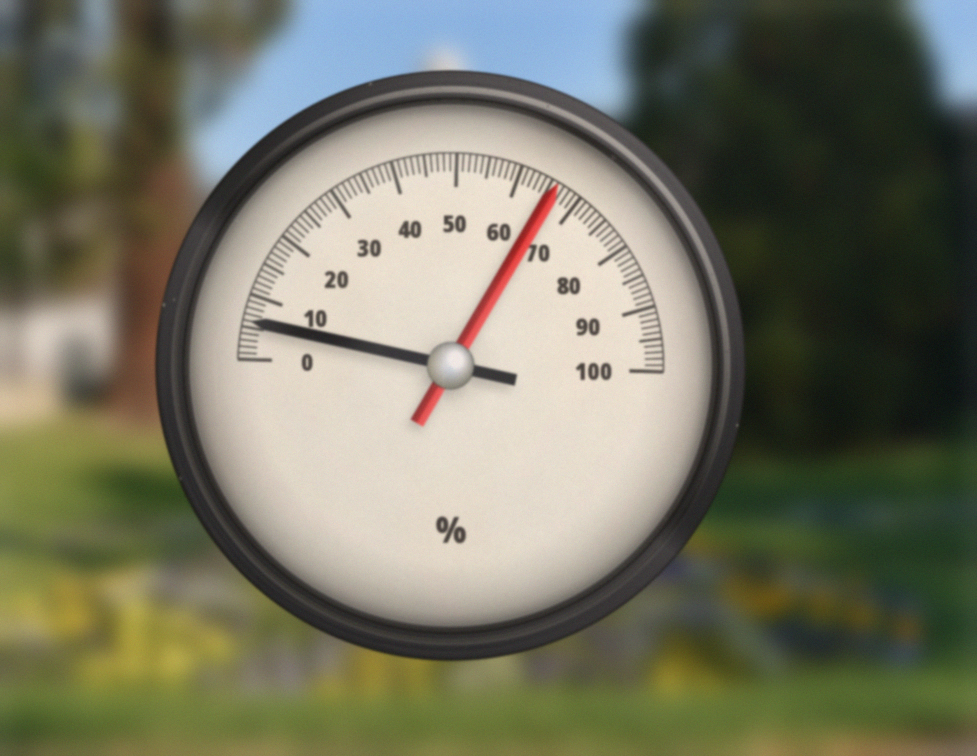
66 %
